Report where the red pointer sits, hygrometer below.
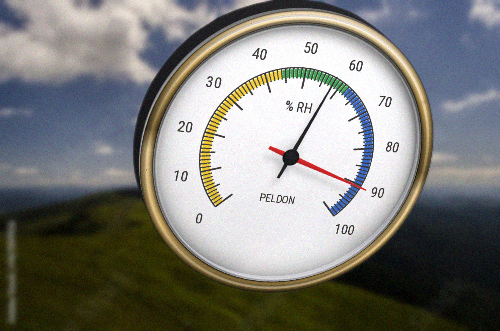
90 %
